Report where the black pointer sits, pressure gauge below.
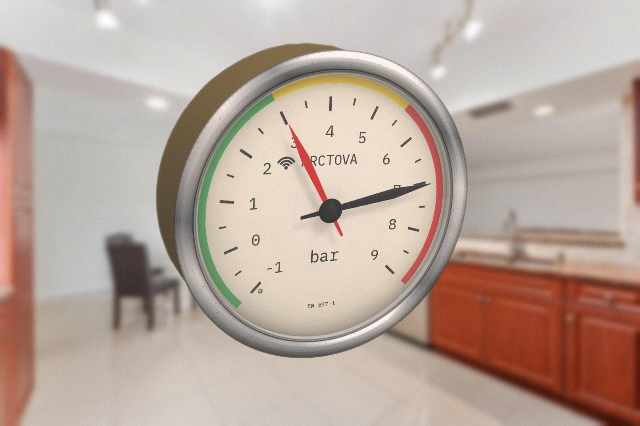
7 bar
